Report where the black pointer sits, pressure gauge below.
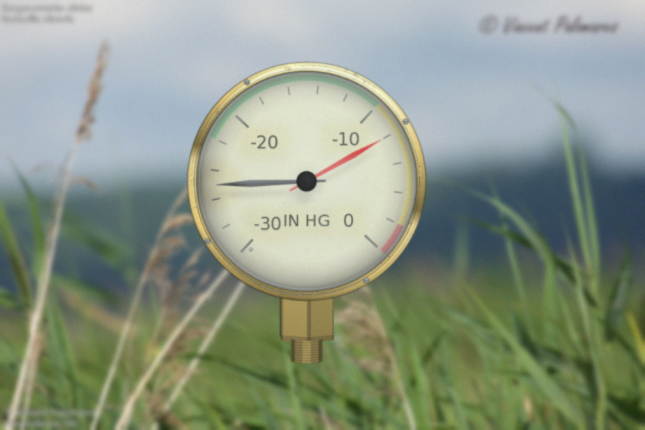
-25 inHg
